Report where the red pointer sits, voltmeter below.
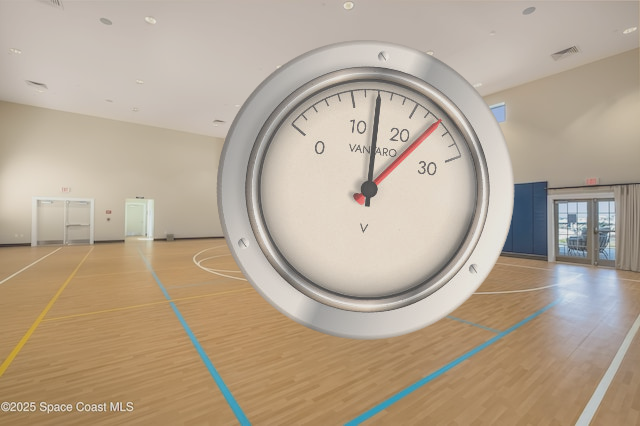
24 V
